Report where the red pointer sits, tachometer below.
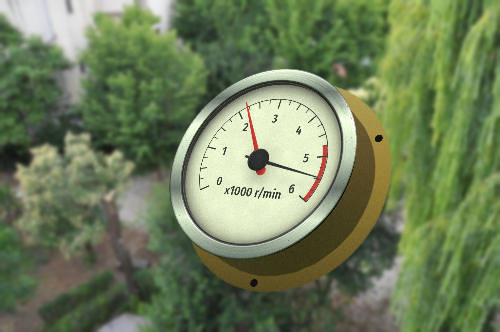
2250 rpm
